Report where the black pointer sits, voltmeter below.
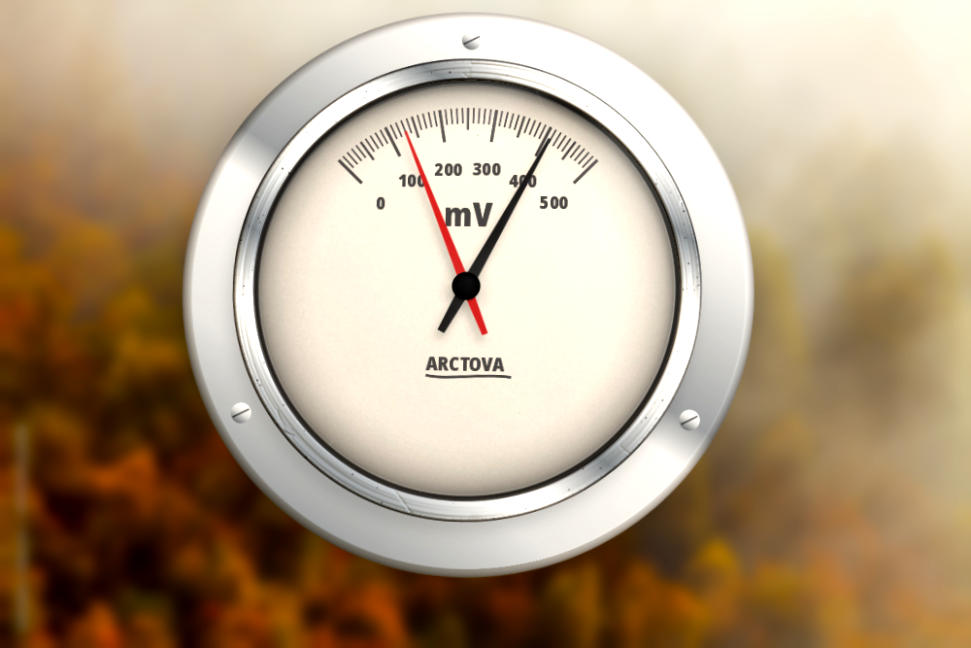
410 mV
